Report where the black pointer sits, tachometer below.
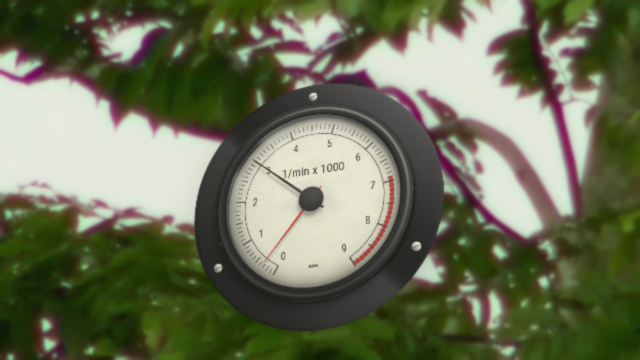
3000 rpm
